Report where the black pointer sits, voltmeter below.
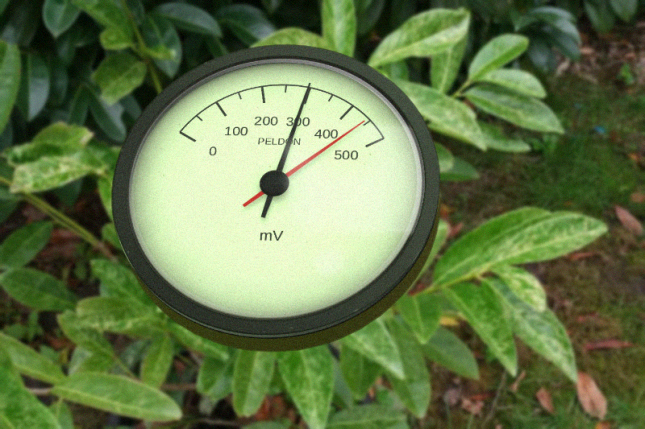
300 mV
